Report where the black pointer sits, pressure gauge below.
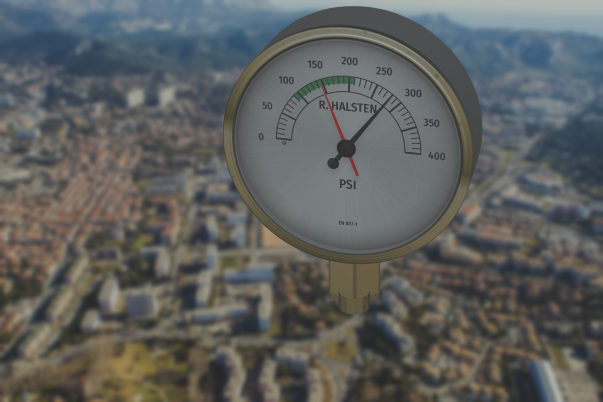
280 psi
